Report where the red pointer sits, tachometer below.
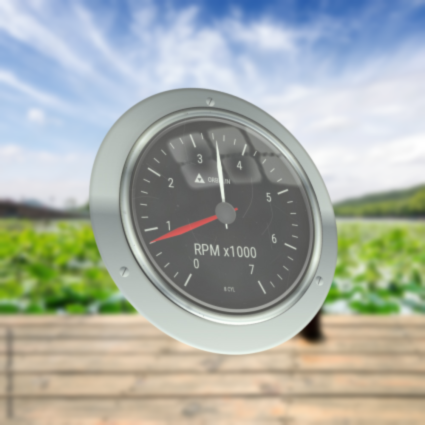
800 rpm
